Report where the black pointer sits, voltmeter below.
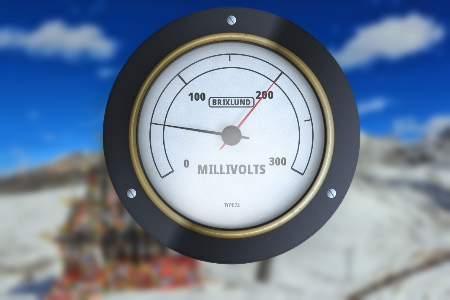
50 mV
